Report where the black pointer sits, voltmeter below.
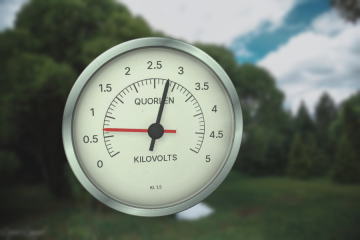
2.8 kV
